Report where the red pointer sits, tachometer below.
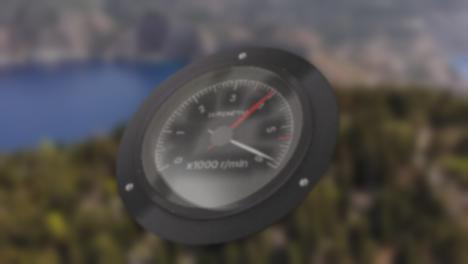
4000 rpm
